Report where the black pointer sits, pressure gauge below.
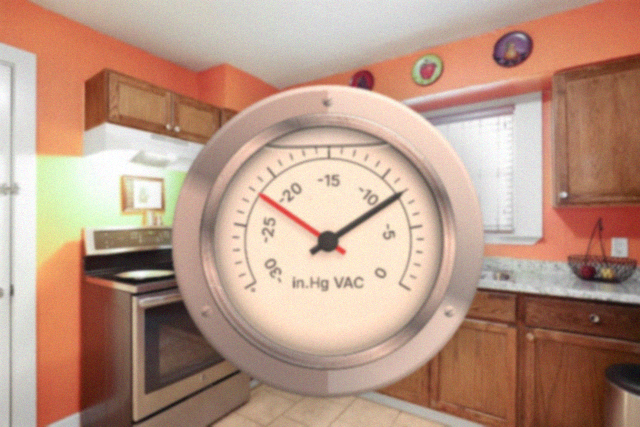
-8 inHg
